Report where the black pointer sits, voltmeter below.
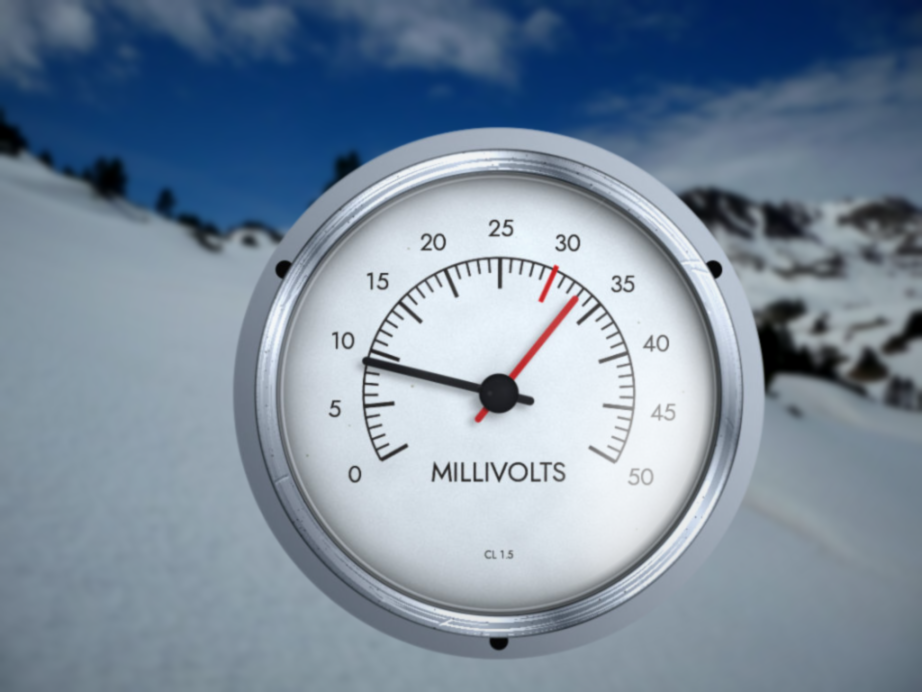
9 mV
